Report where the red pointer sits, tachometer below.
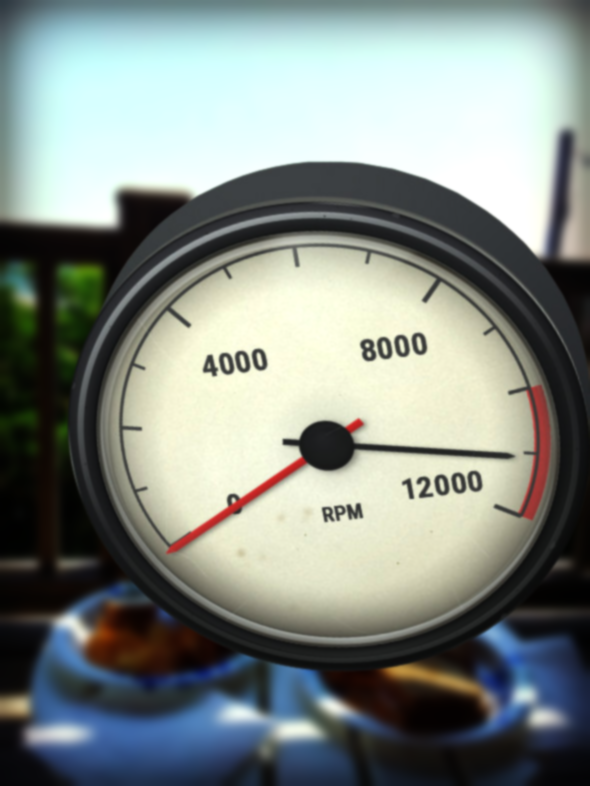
0 rpm
